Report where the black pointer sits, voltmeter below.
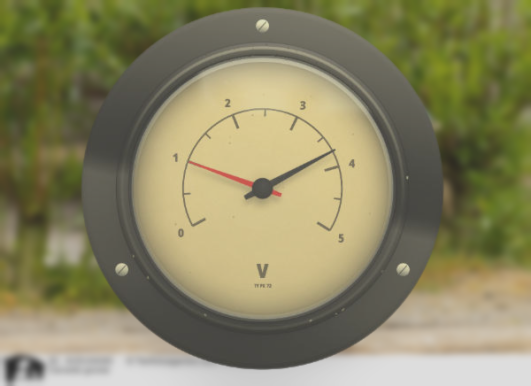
3.75 V
